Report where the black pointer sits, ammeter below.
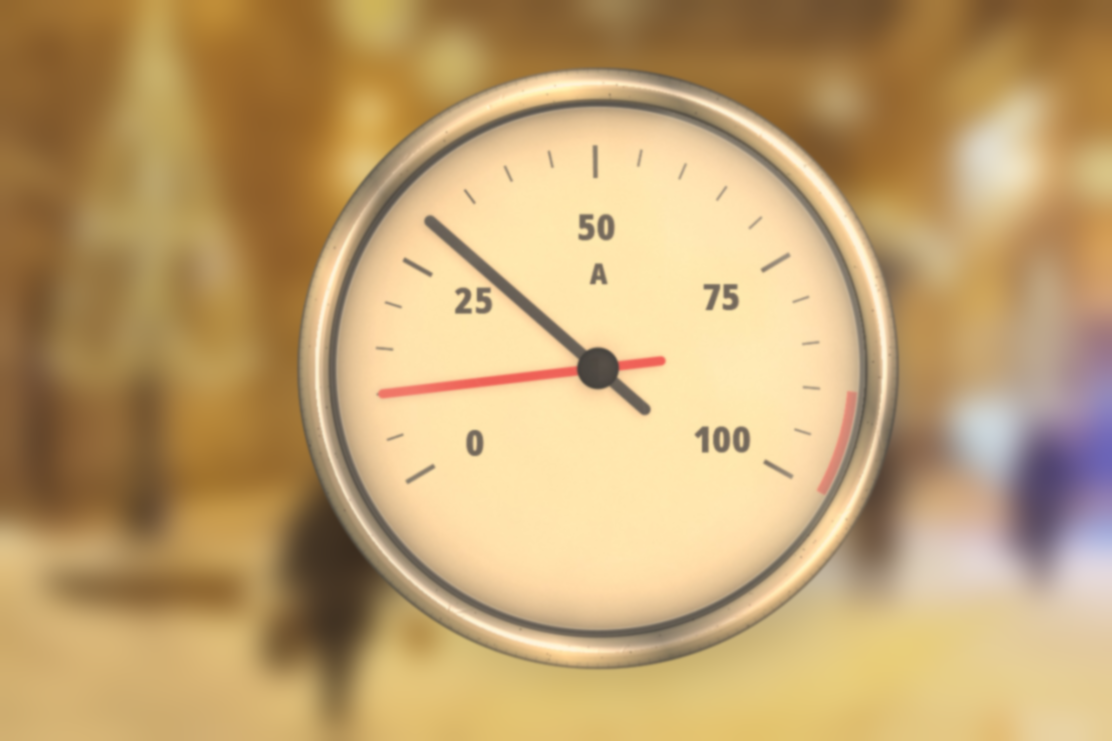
30 A
